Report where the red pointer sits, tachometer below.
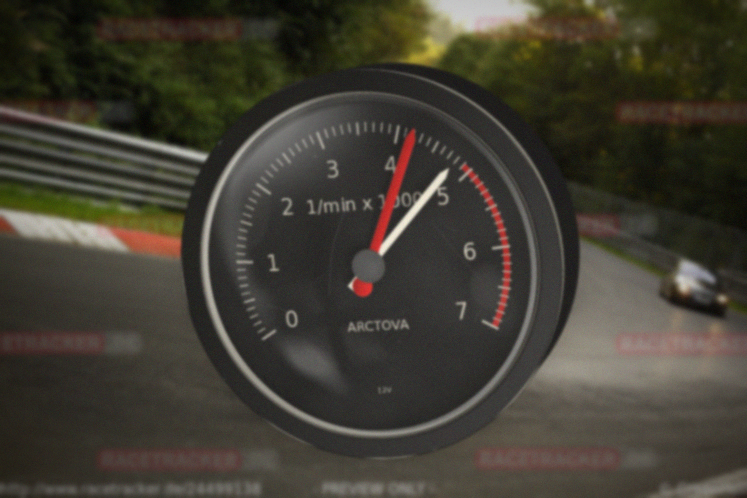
4200 rpm
